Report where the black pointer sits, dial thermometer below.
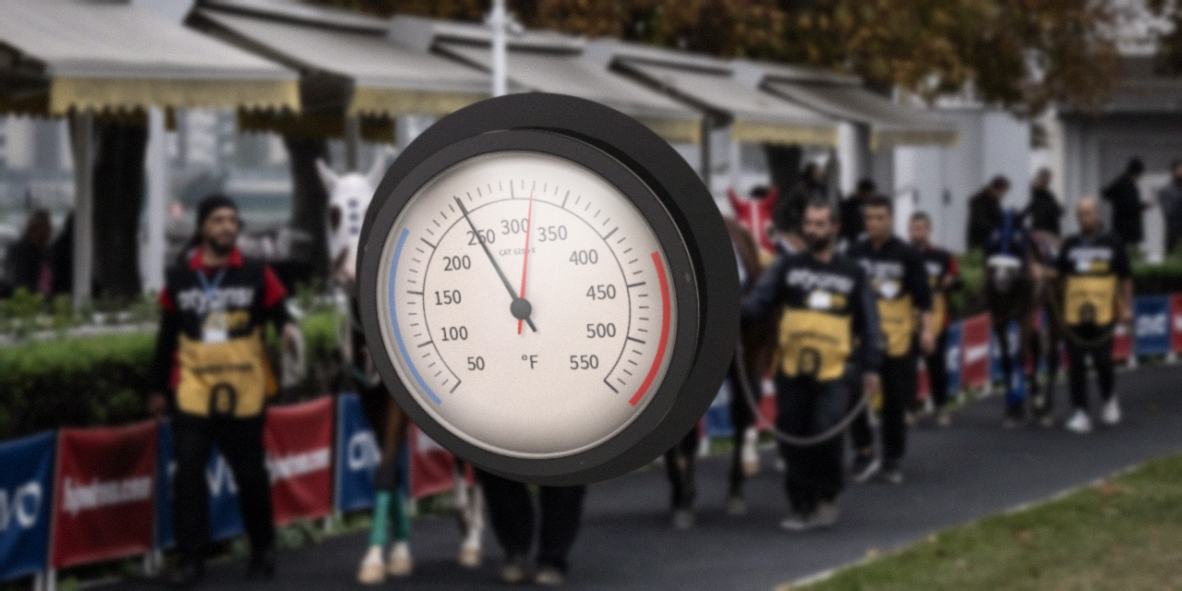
250 °F
